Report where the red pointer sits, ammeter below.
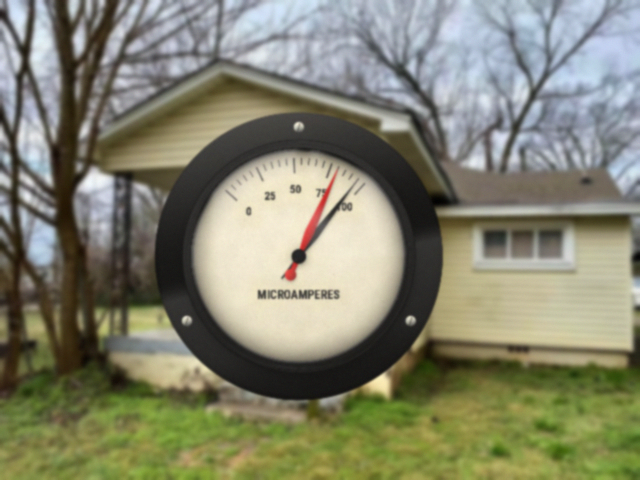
80 µA
